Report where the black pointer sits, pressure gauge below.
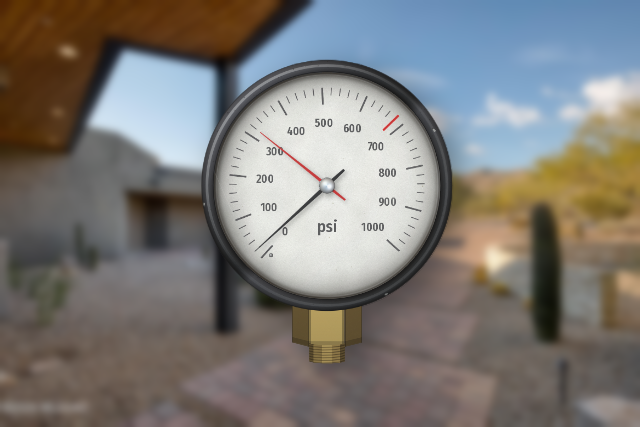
20 psi
